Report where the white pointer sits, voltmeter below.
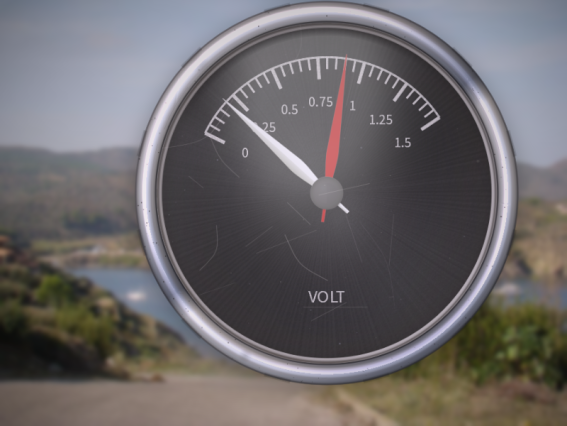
0.2 V
